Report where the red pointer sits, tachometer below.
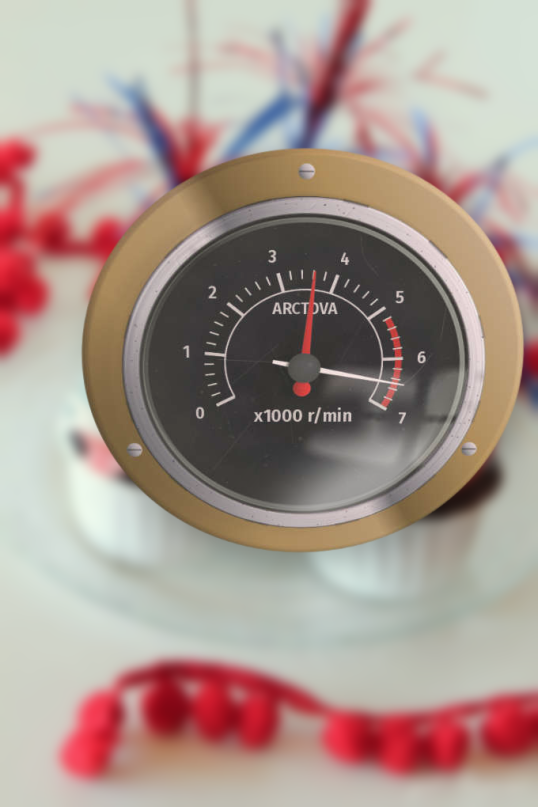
3600 rpm
